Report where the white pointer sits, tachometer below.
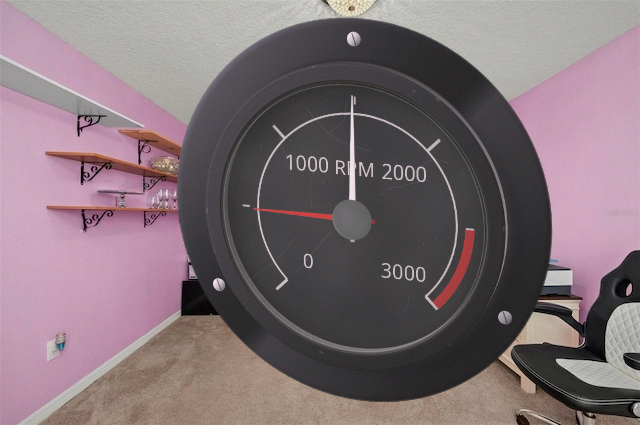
1500 rpm
